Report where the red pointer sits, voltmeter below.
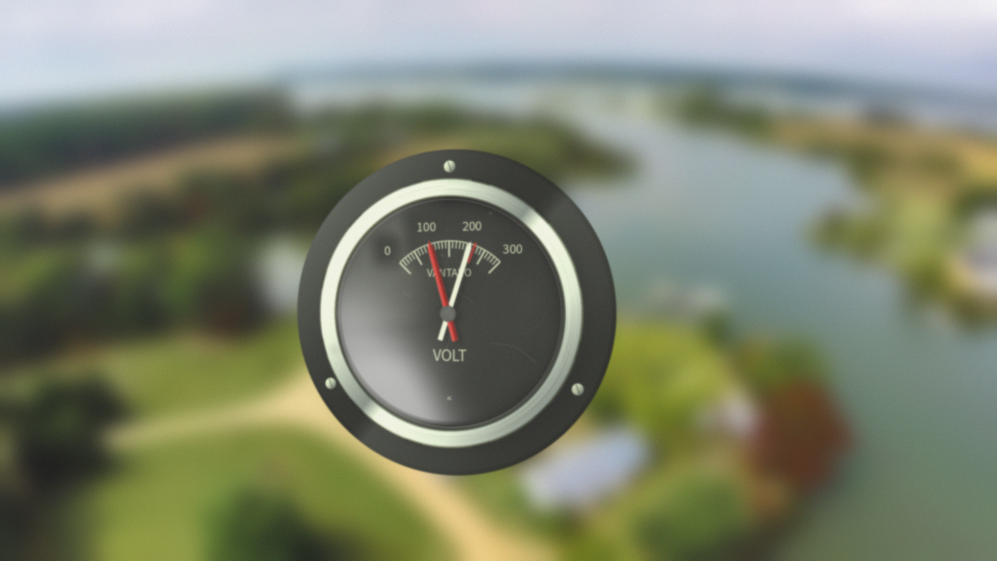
100 V
